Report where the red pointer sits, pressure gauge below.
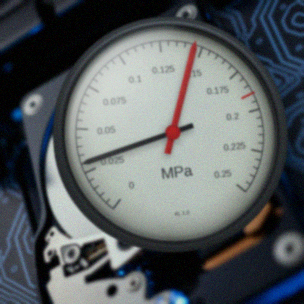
0.145 MPa
